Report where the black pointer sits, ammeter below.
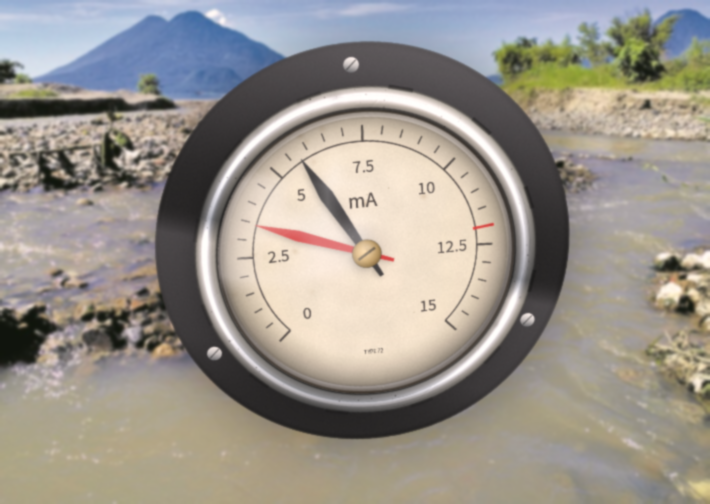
5.75 mA
